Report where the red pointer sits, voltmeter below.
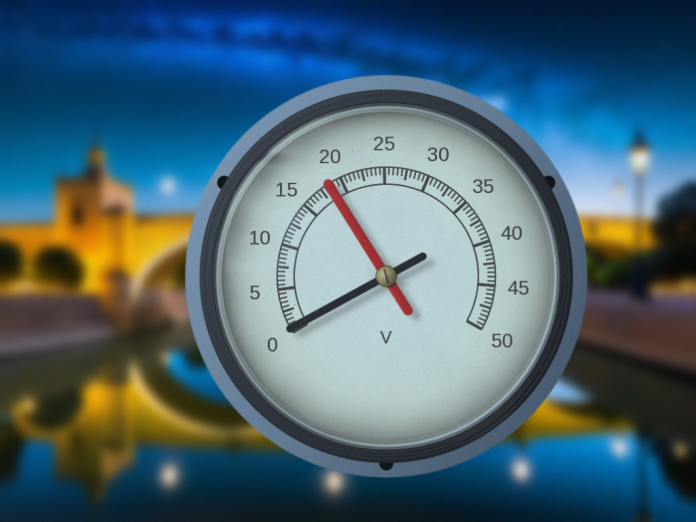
18.5 V
